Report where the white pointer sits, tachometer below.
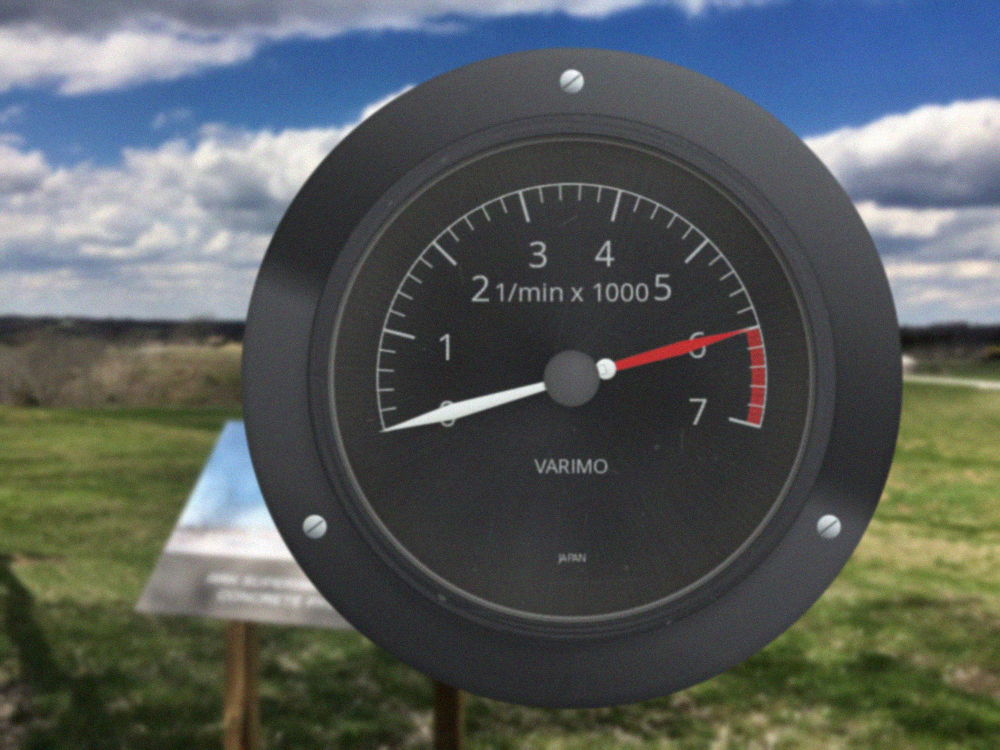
0 rpm
